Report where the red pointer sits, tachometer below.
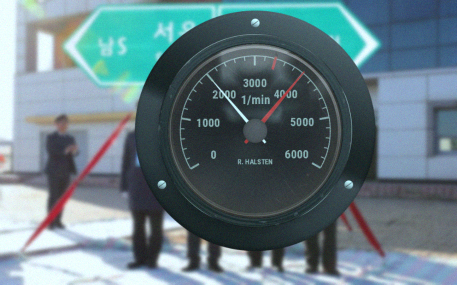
4000 rpm
